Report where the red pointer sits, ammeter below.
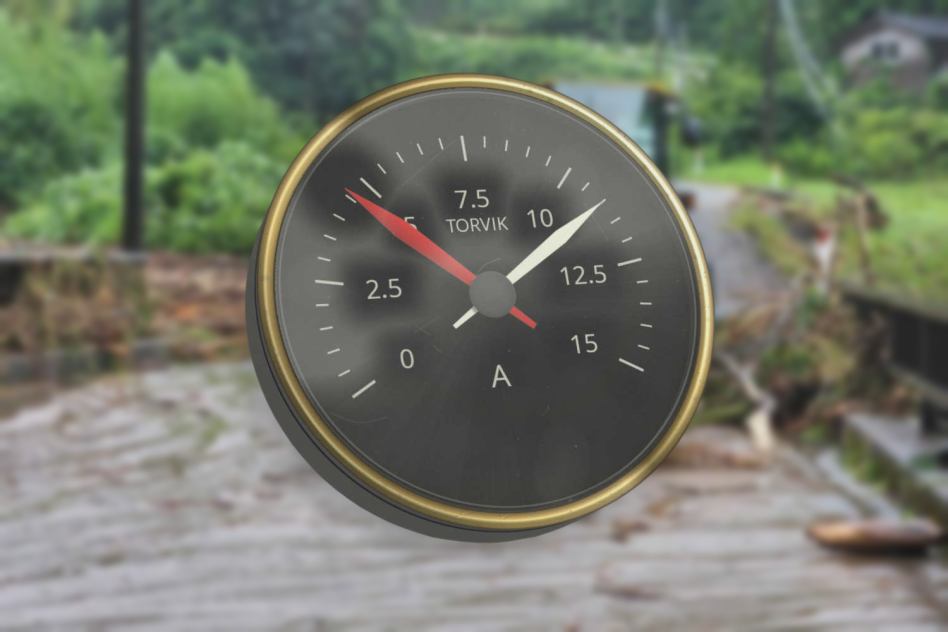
4.5 A
